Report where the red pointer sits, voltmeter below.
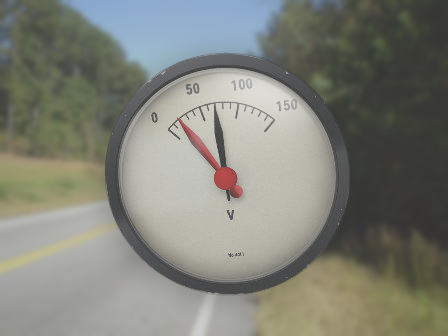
20 V
